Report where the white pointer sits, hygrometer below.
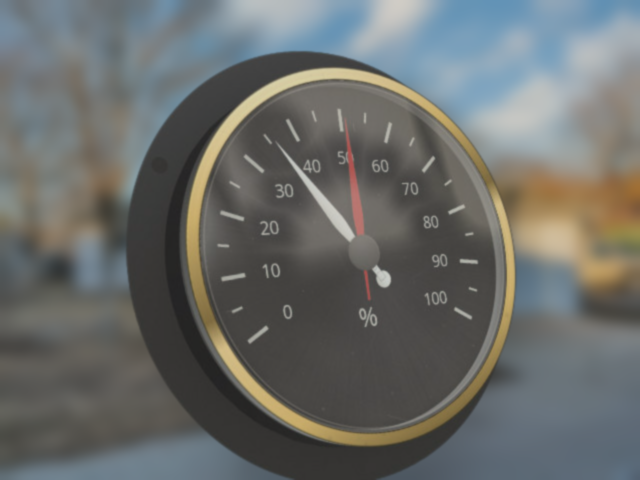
35 %
